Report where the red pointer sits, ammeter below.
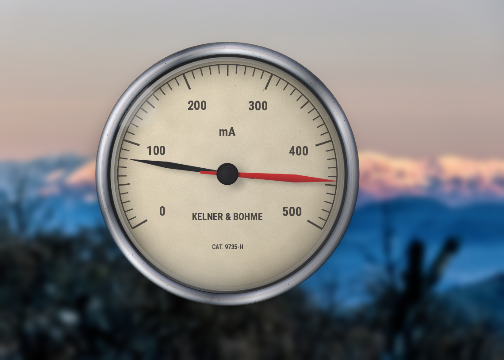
445 mA
